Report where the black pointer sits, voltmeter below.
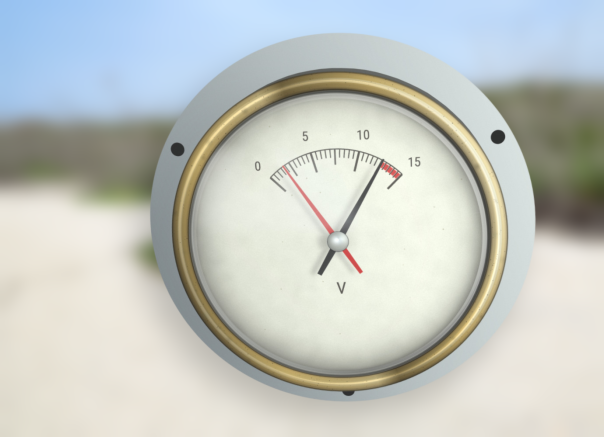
12.5 V
